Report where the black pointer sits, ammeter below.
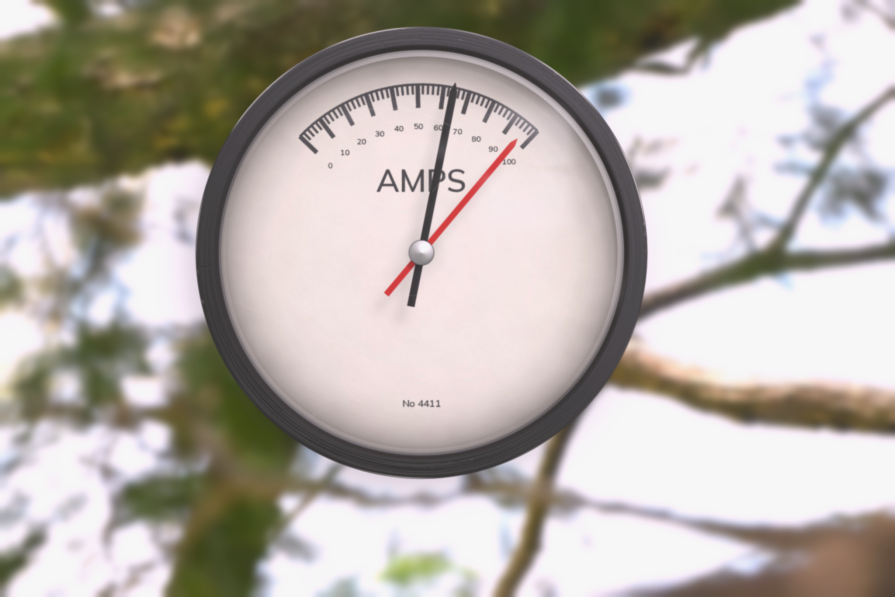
64 A
